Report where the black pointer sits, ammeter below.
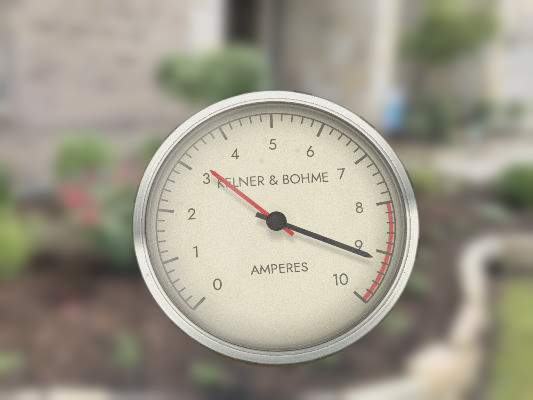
9.2 A
